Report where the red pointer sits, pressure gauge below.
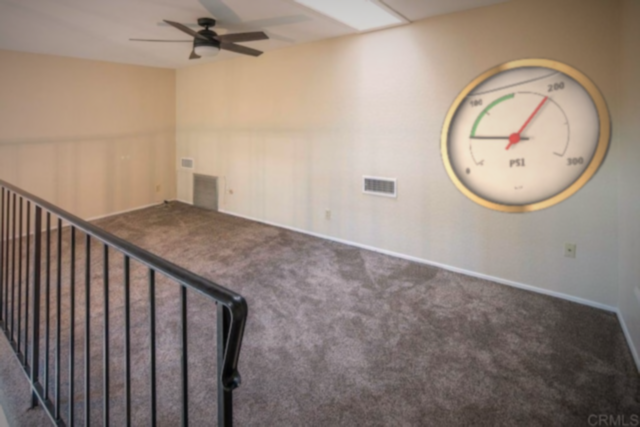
200 psi
